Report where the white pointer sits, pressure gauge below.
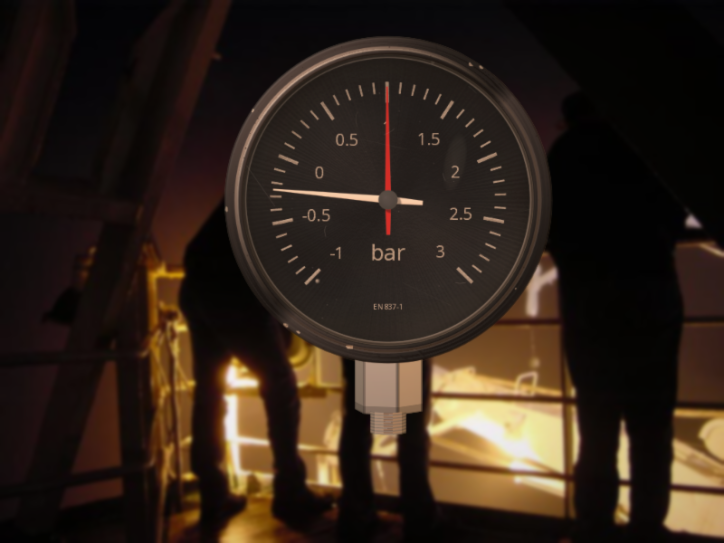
-0.25 bar
